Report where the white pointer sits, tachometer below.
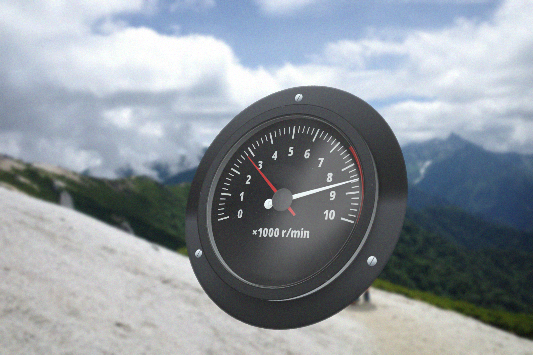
8600 rpm
